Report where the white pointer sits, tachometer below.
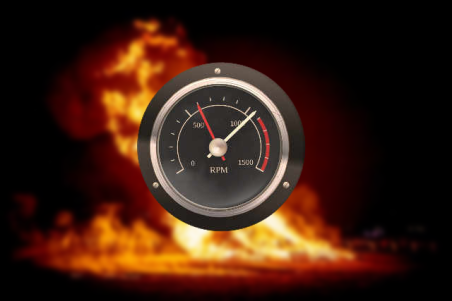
1050 rpm
